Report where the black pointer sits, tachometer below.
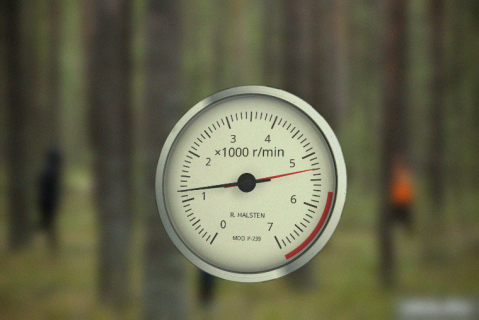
1200 rpm
